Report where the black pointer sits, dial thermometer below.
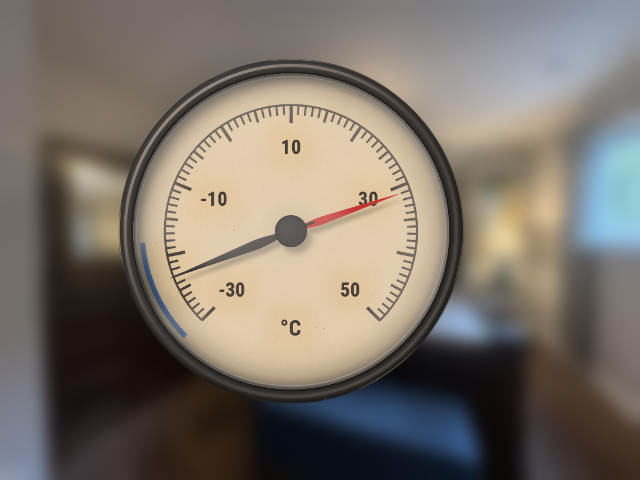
-23 °C
